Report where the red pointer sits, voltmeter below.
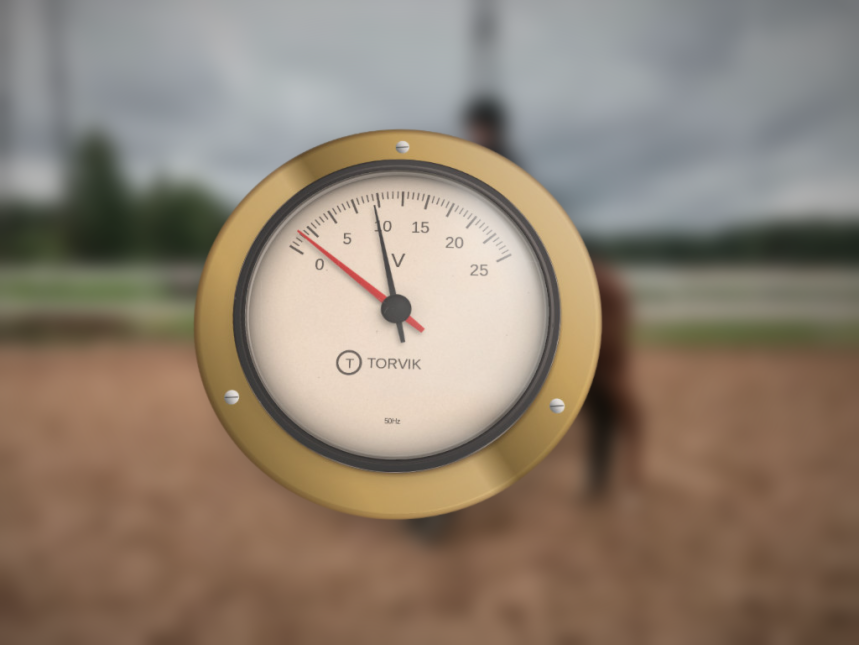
1.5 V
